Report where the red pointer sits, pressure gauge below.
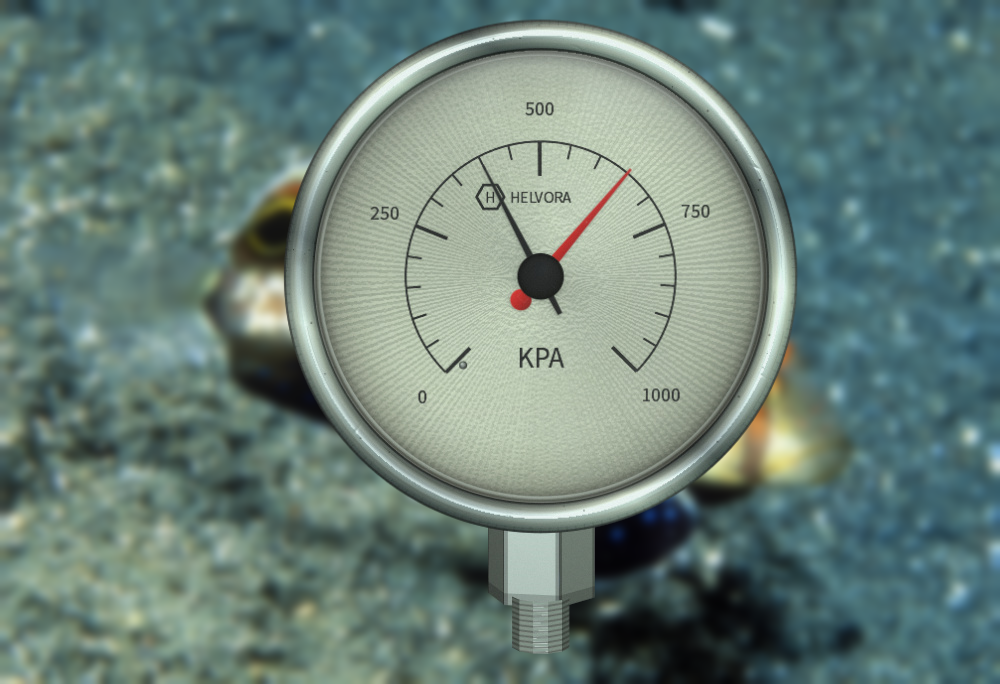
650 kPa
